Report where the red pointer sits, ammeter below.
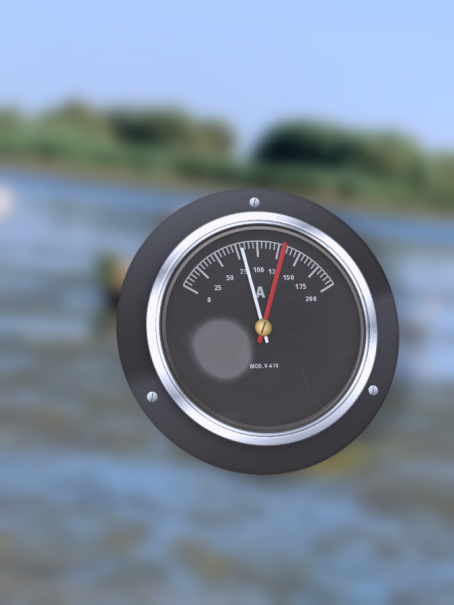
130 A
